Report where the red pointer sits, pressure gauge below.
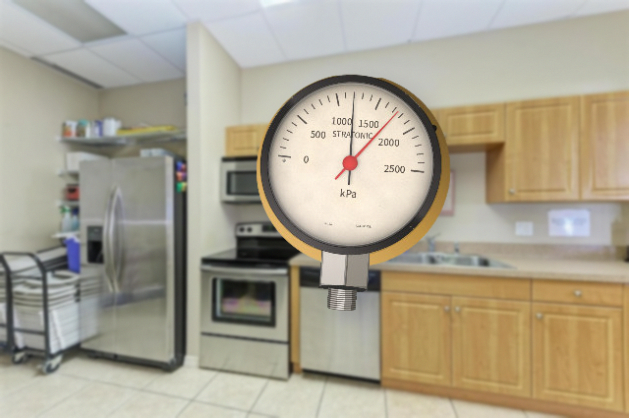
1750 kPa
